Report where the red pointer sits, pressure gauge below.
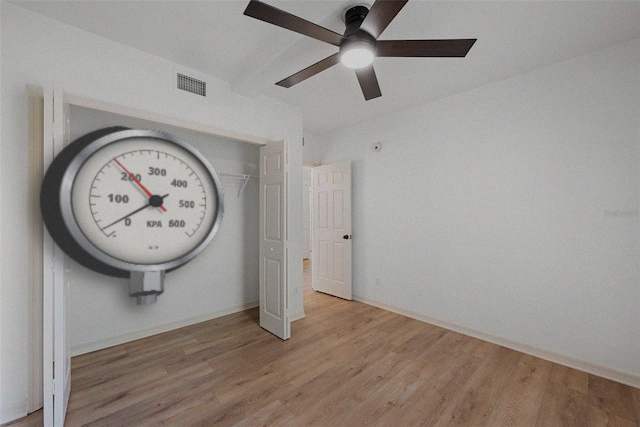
200 kPa
